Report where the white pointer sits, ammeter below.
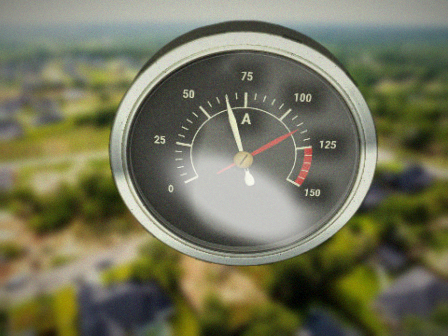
65 A
